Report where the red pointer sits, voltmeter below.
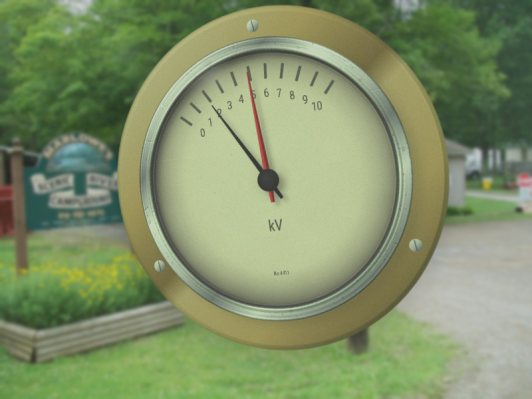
5 kV
